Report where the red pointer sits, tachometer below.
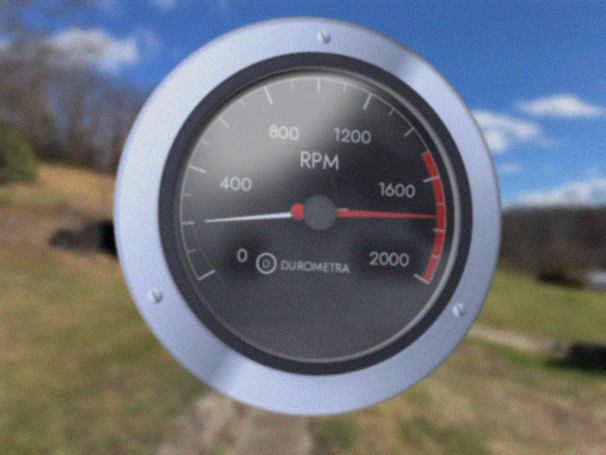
1750 rpm
